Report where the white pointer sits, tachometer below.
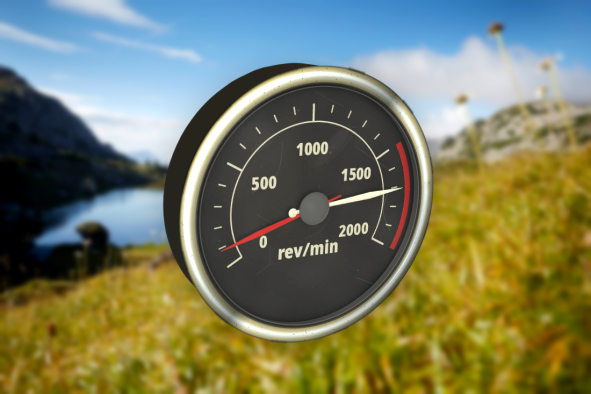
1700 rpm
